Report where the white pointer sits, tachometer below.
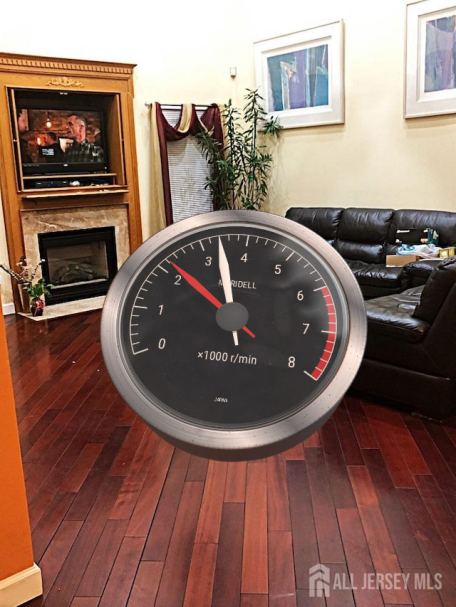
3400 rpm
